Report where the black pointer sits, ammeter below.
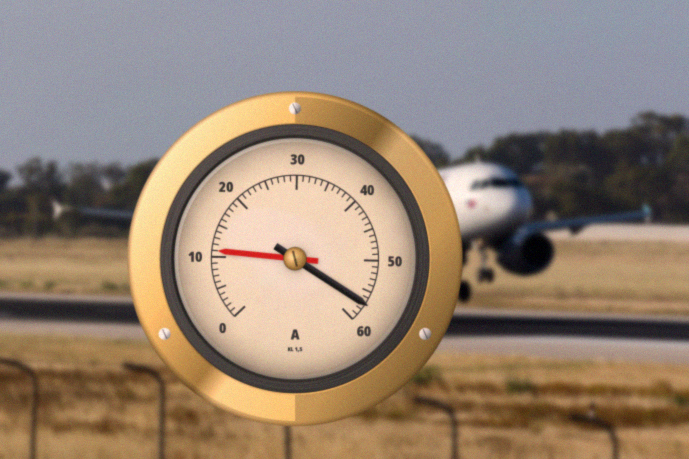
57 A
